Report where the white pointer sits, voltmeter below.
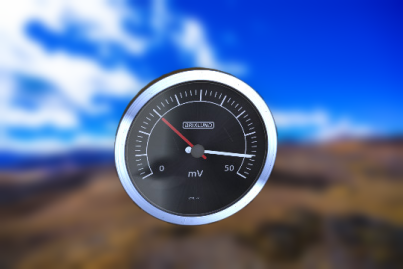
45 mV
